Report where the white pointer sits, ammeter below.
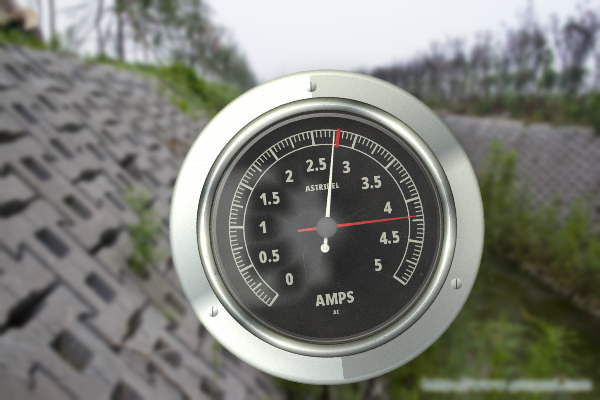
2.75 A
